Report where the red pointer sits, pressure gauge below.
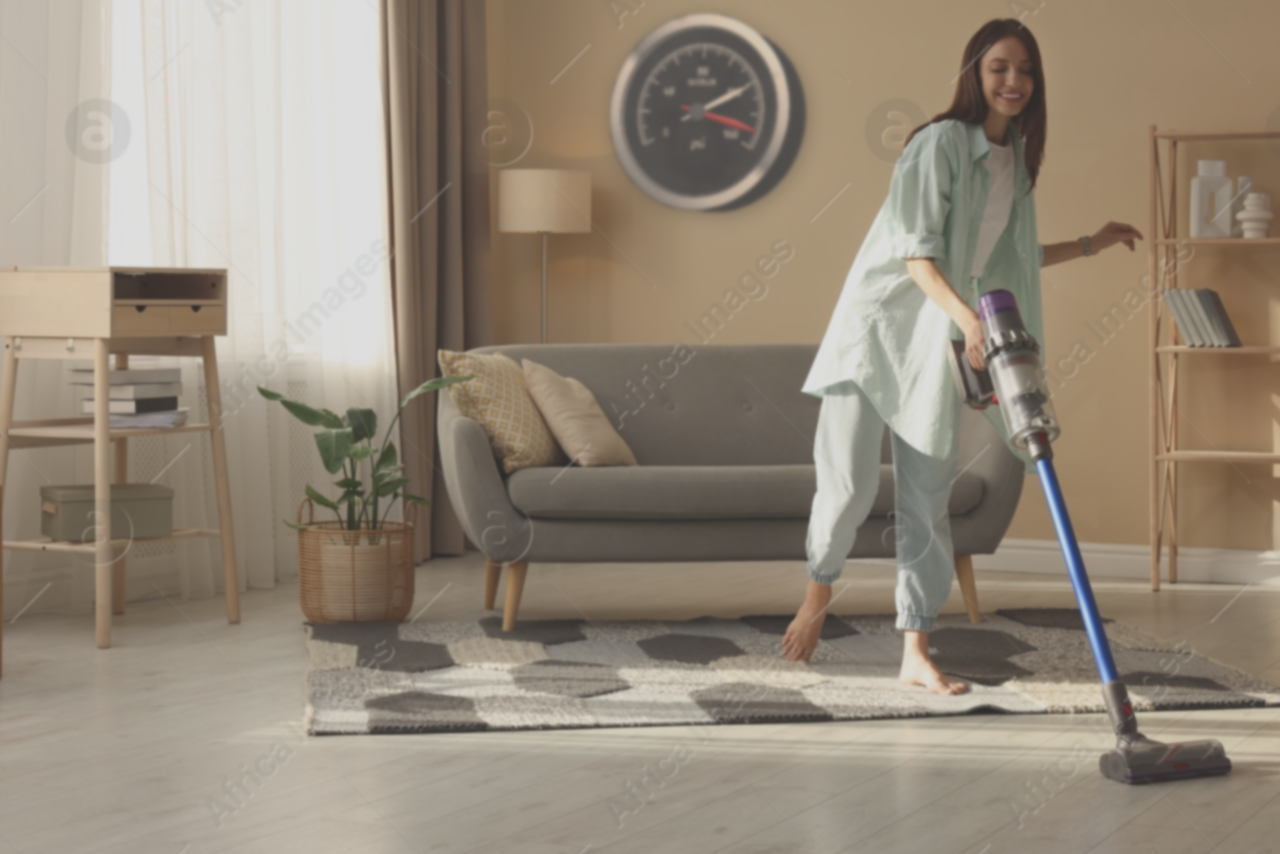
150 psi
